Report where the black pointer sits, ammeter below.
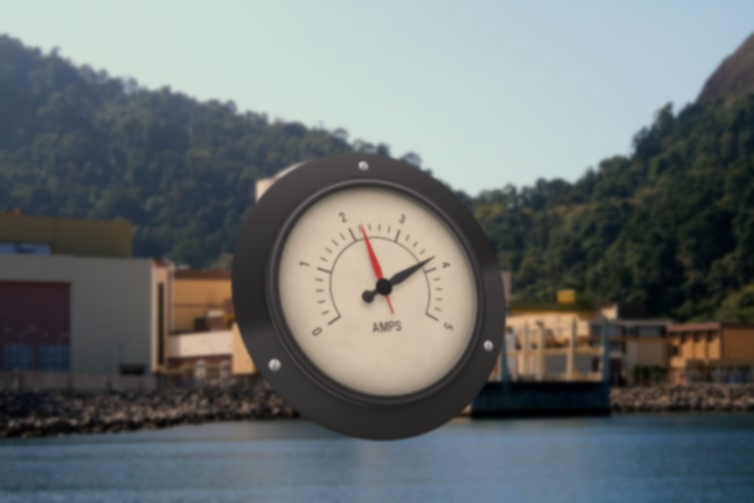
3.8 A
